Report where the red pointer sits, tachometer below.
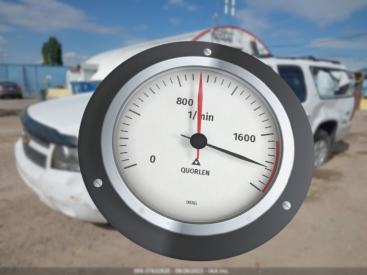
950 rpm
